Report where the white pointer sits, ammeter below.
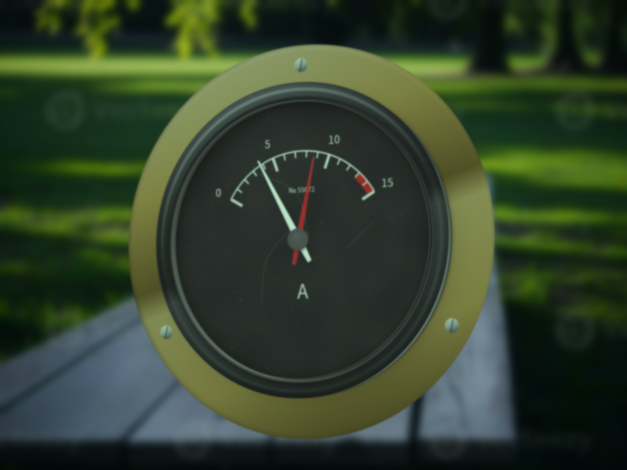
4 A
